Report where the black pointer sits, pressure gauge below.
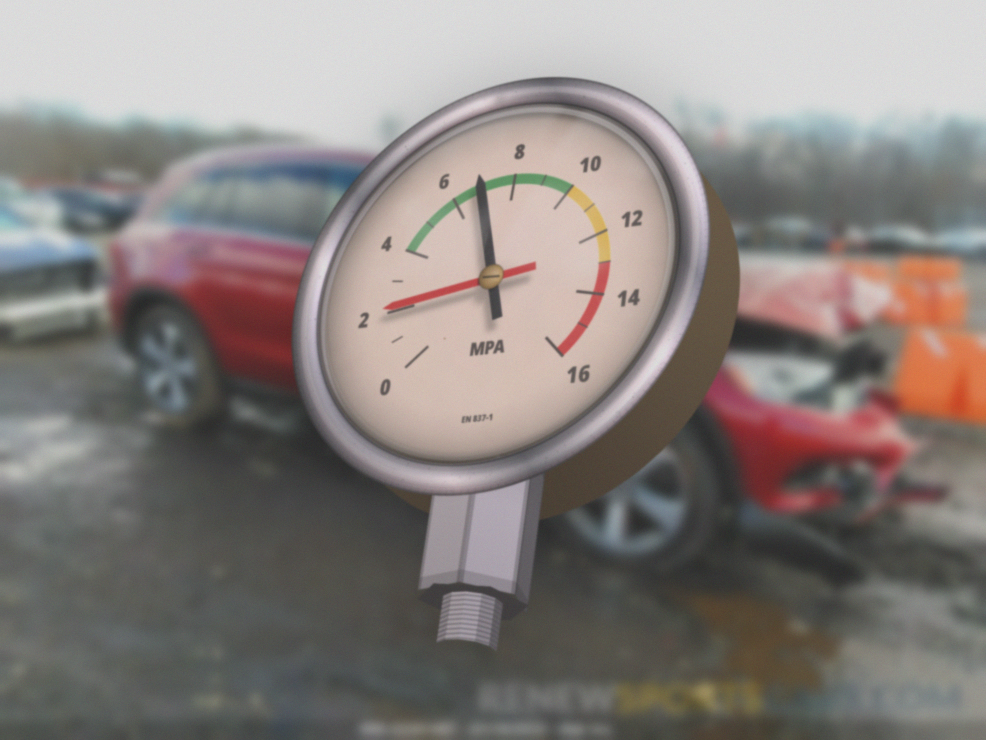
7 MPa
